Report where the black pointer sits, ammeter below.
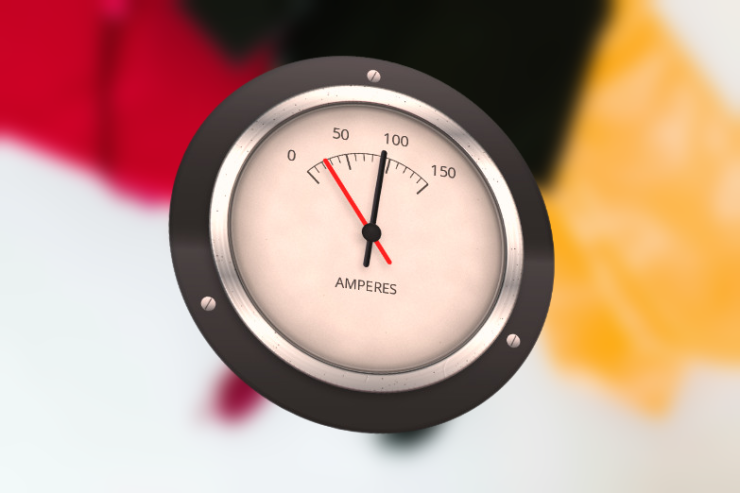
90 A
